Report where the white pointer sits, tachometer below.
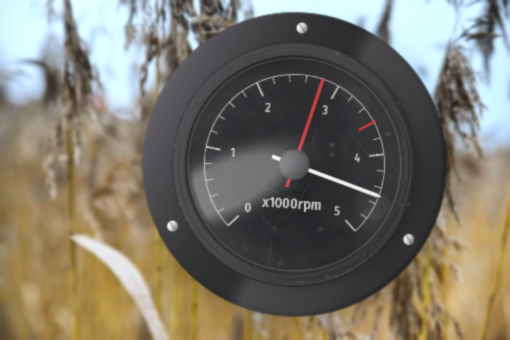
4500 rpm
